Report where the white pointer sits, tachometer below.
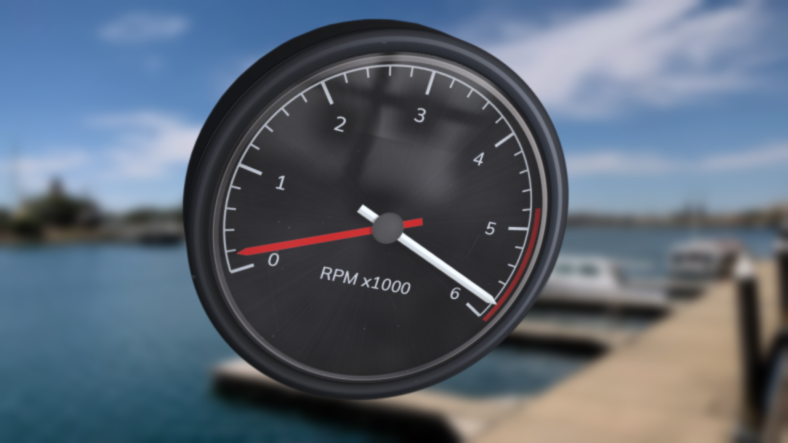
5800 rpm
